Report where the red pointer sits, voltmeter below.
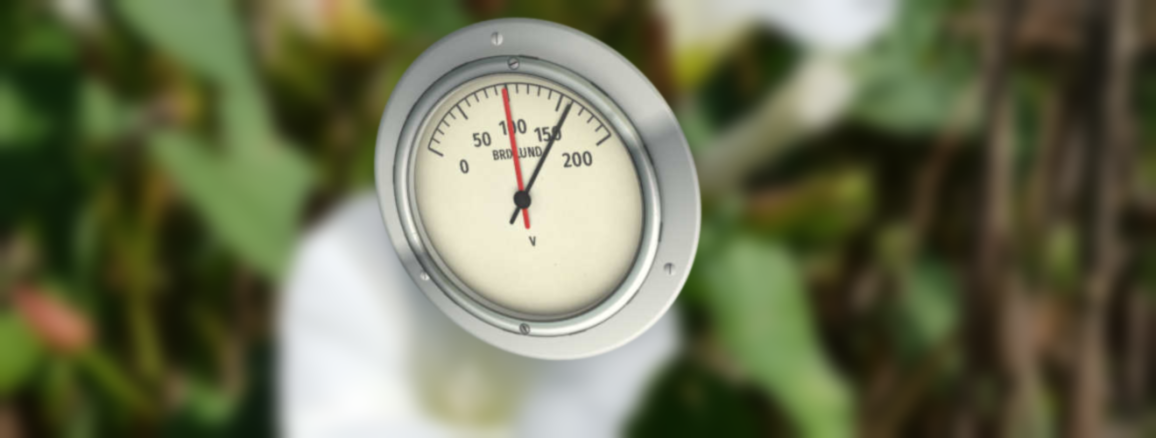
100 V
